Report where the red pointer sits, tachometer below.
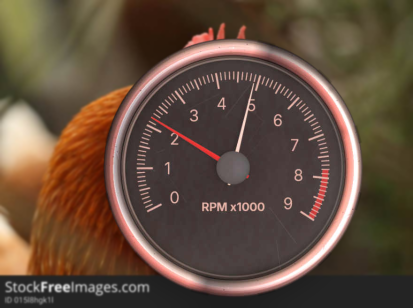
2200 rpm
